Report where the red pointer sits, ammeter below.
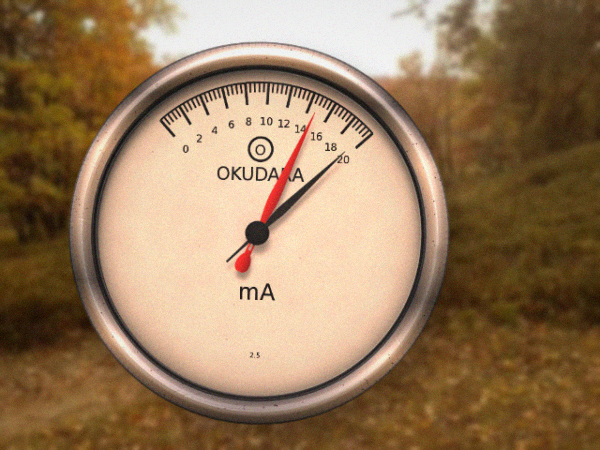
14.8 mA
